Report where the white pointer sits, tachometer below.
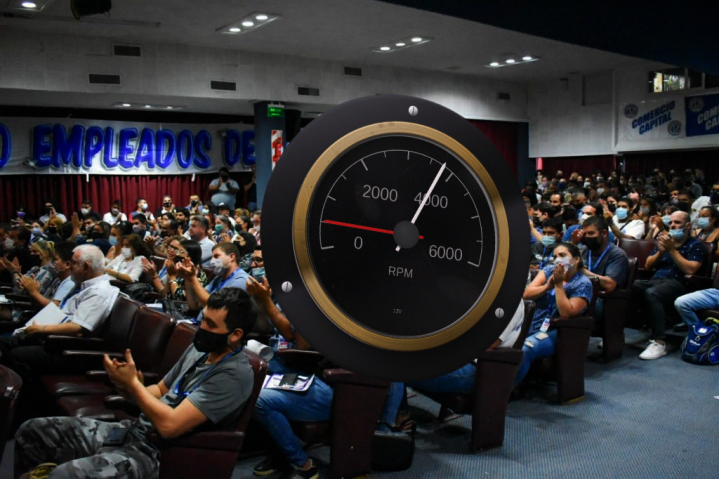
3750 rpm
